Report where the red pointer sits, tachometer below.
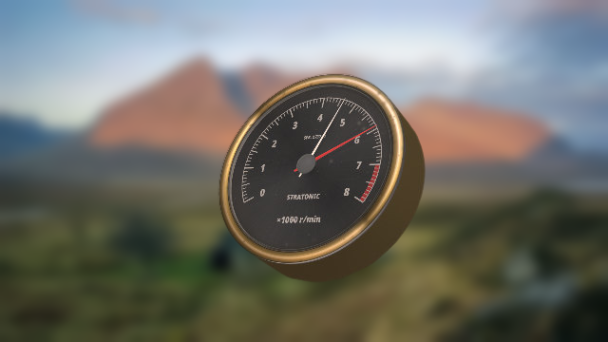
6000 rpm
